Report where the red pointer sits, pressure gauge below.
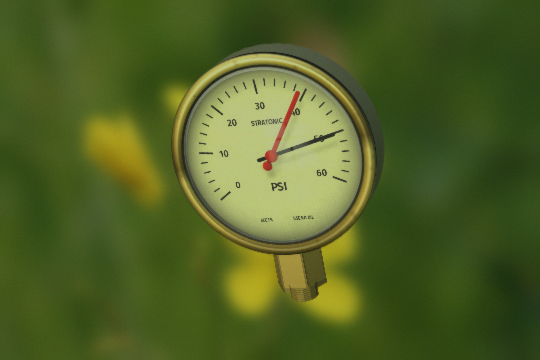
39 psi
